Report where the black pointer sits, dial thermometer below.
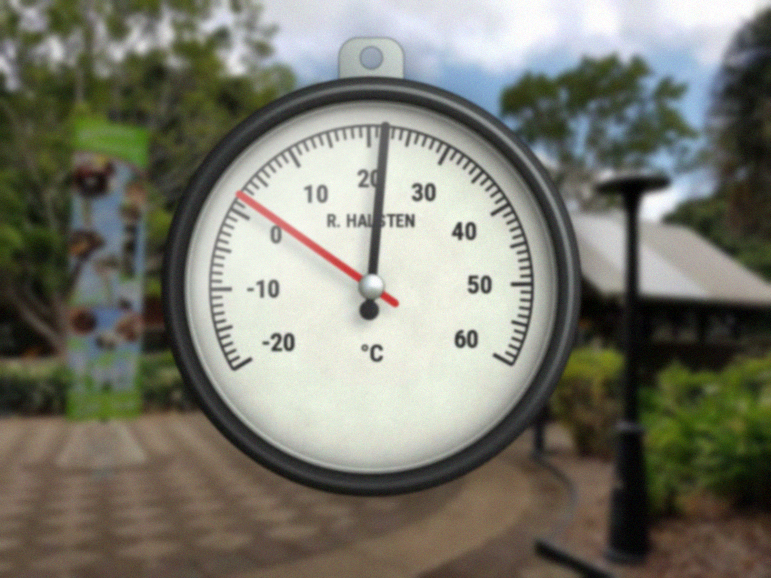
22 °C
